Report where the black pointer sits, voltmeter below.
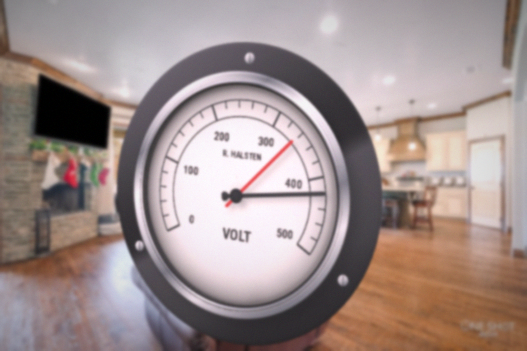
420 V
